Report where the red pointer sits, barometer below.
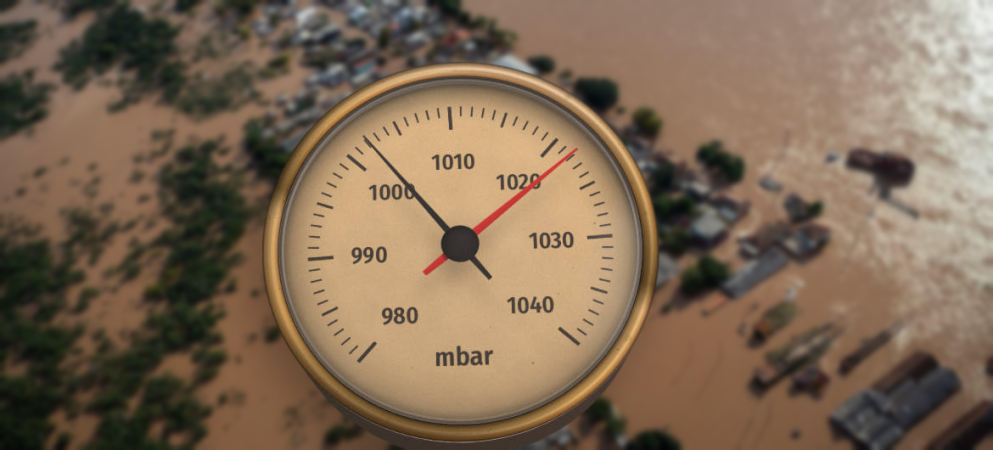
1022 mbar
